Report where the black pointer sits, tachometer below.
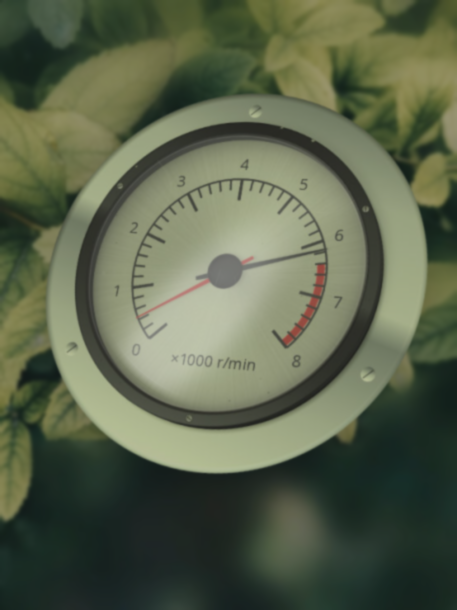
6200 rpm
